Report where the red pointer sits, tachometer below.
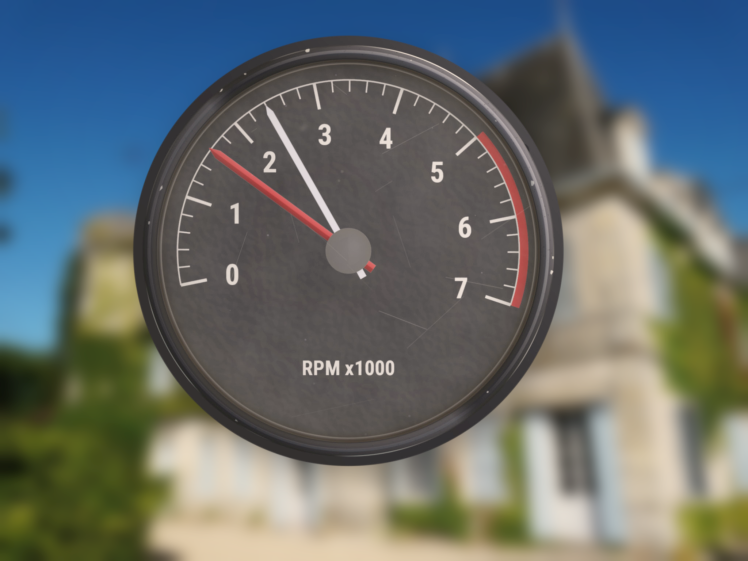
1600 rpm
